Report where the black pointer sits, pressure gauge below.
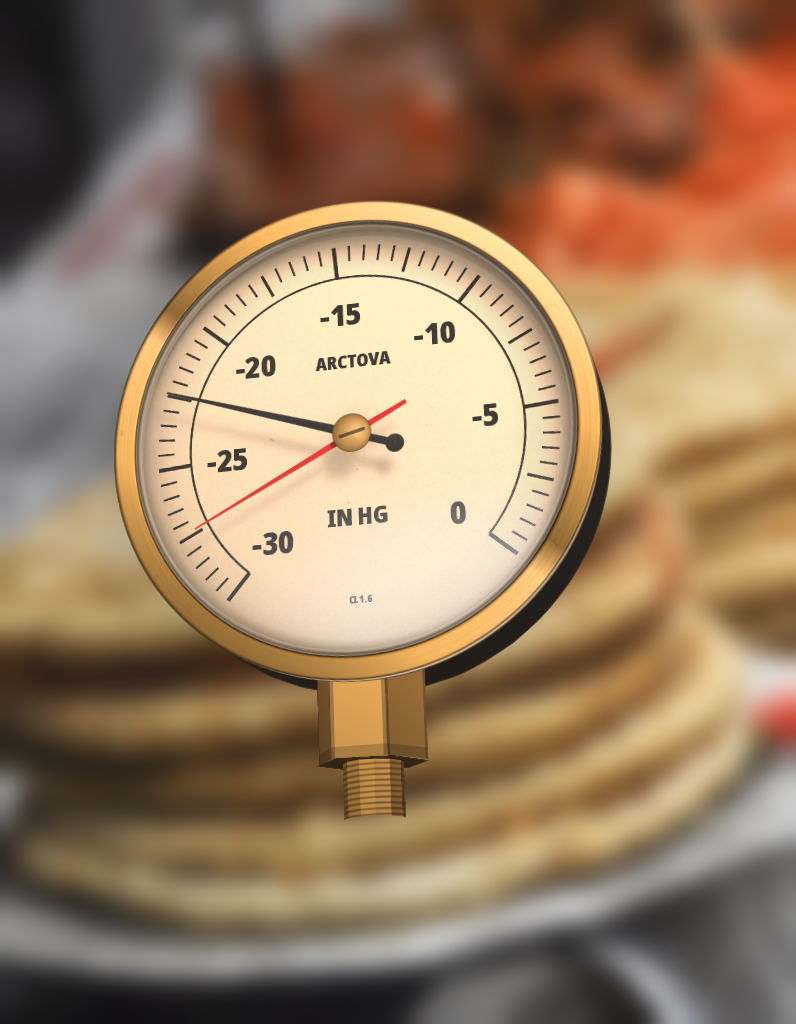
-22.5 inHg
